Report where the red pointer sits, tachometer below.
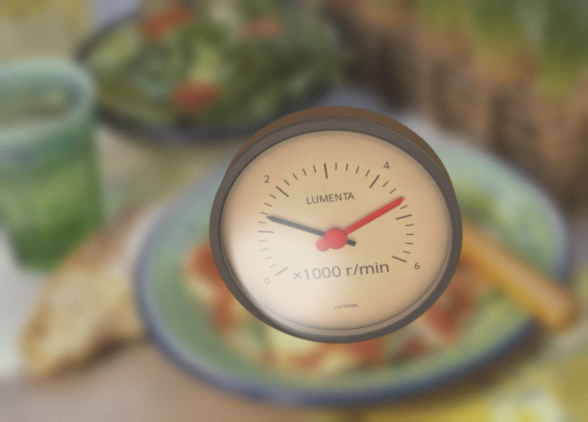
4600 rpm
